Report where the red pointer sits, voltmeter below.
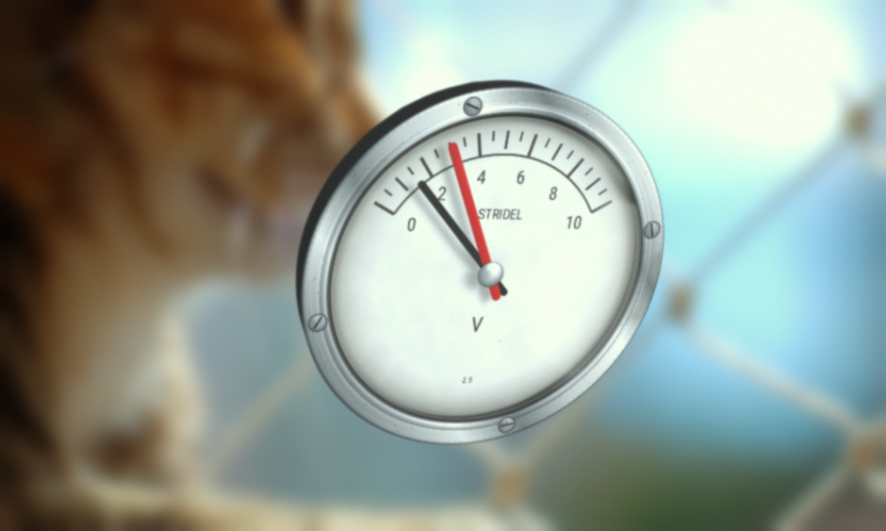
3 V
